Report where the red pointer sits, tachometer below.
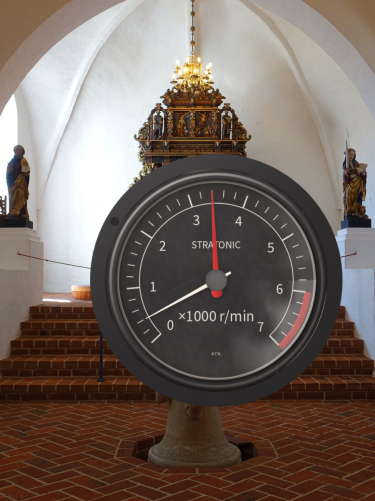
3400 rpm
